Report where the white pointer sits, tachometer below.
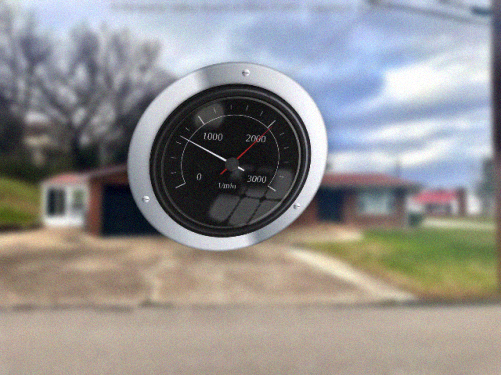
700 rpm
